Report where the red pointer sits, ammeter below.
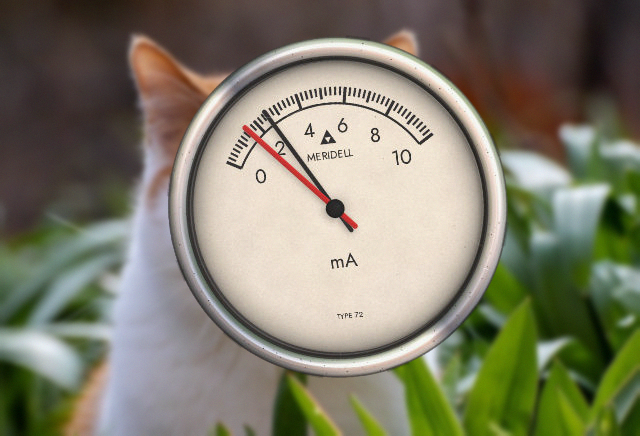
1.6 mA
